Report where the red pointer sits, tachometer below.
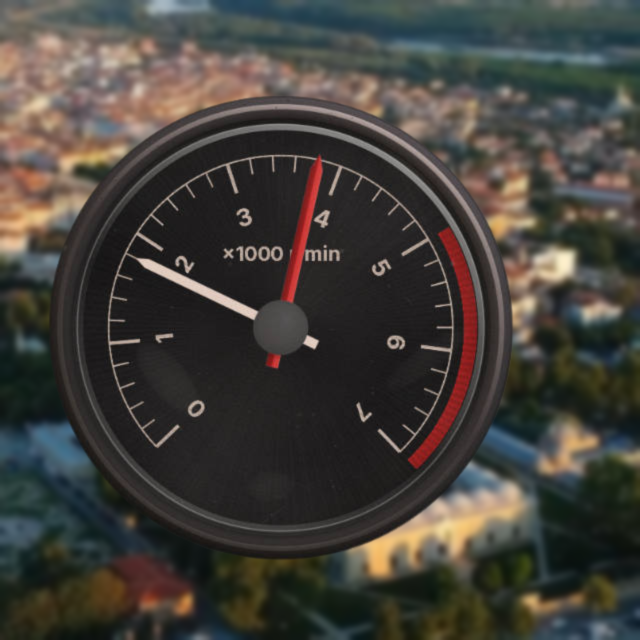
3800 rpm
